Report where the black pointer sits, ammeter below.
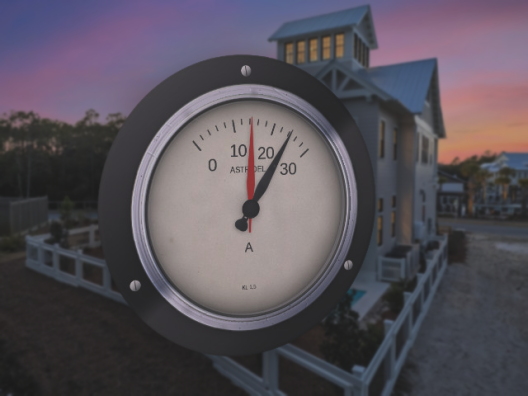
24 A
